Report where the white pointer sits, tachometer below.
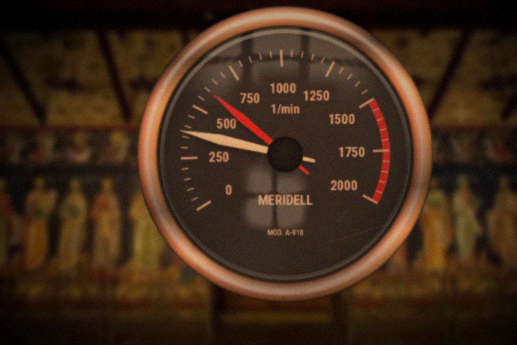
375 rpm
